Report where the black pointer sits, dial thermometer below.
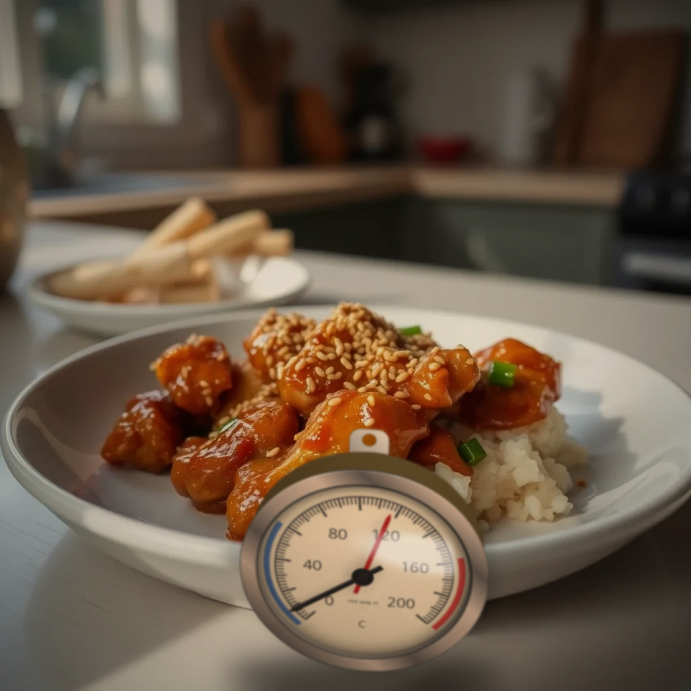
10 °C
